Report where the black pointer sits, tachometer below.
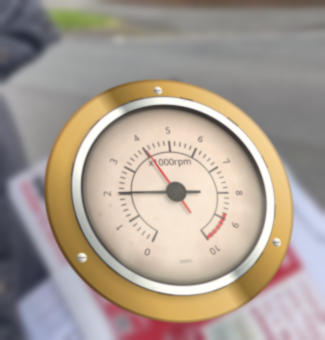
2000 rpm
